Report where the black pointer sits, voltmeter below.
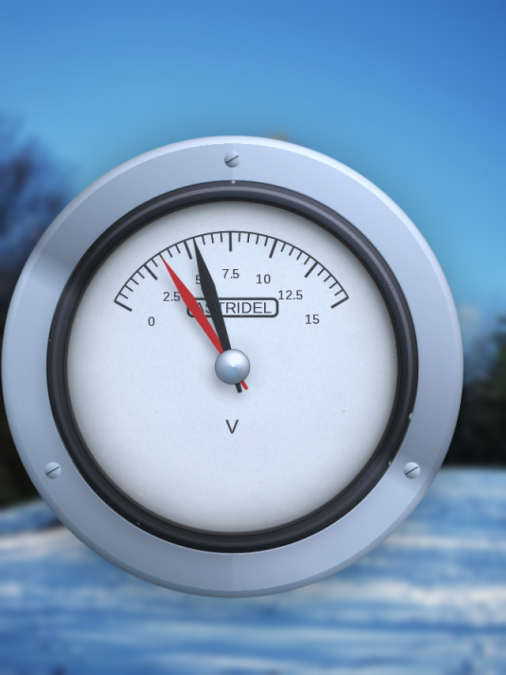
5.5 V
